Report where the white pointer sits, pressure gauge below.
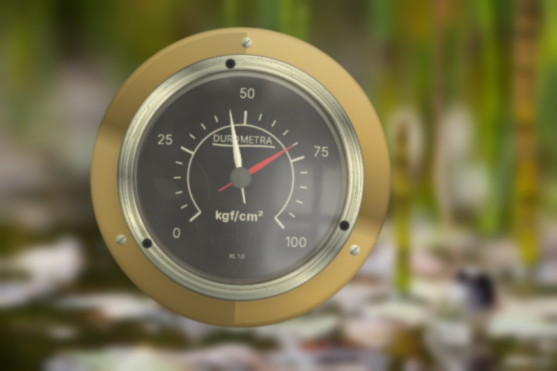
45 kg/cm²
